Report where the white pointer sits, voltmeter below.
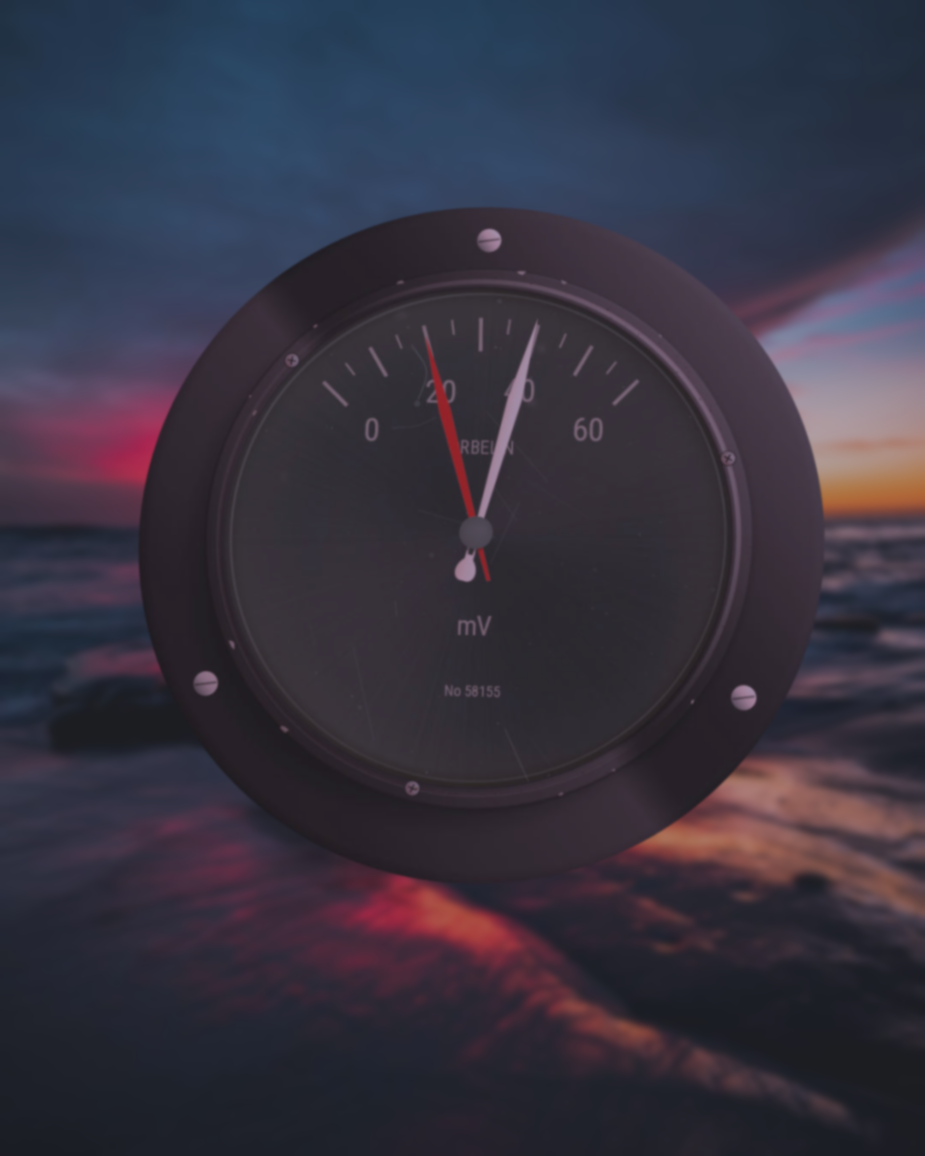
40 mV
